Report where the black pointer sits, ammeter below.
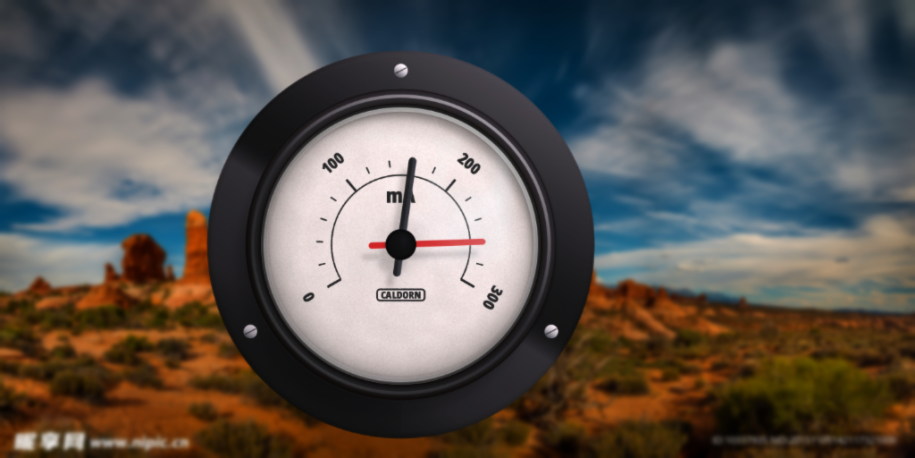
160 mA
